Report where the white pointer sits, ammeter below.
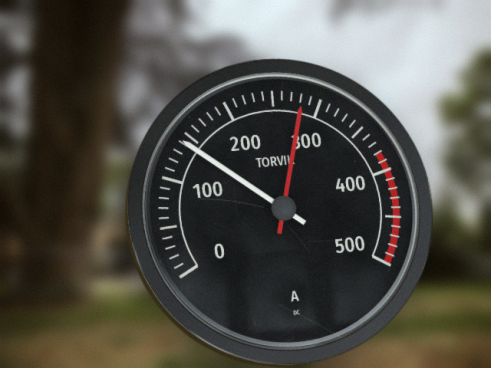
140 A
